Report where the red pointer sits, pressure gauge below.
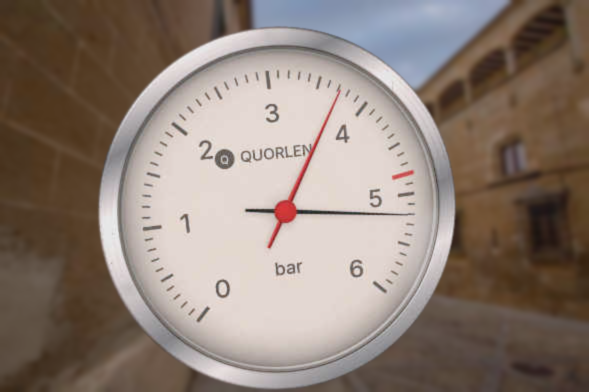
3.7 bar
